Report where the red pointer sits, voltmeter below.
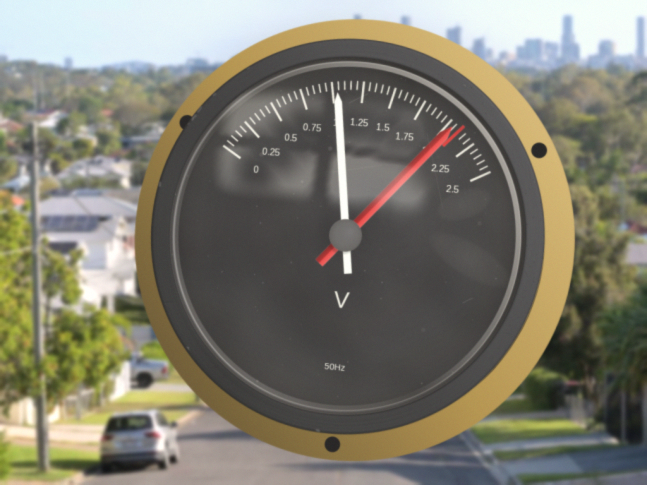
2.05 V
